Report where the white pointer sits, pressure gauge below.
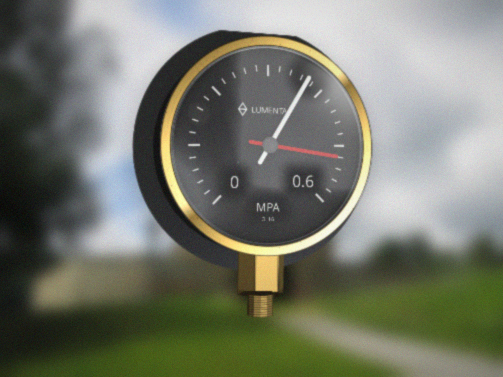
0.37 MPa
